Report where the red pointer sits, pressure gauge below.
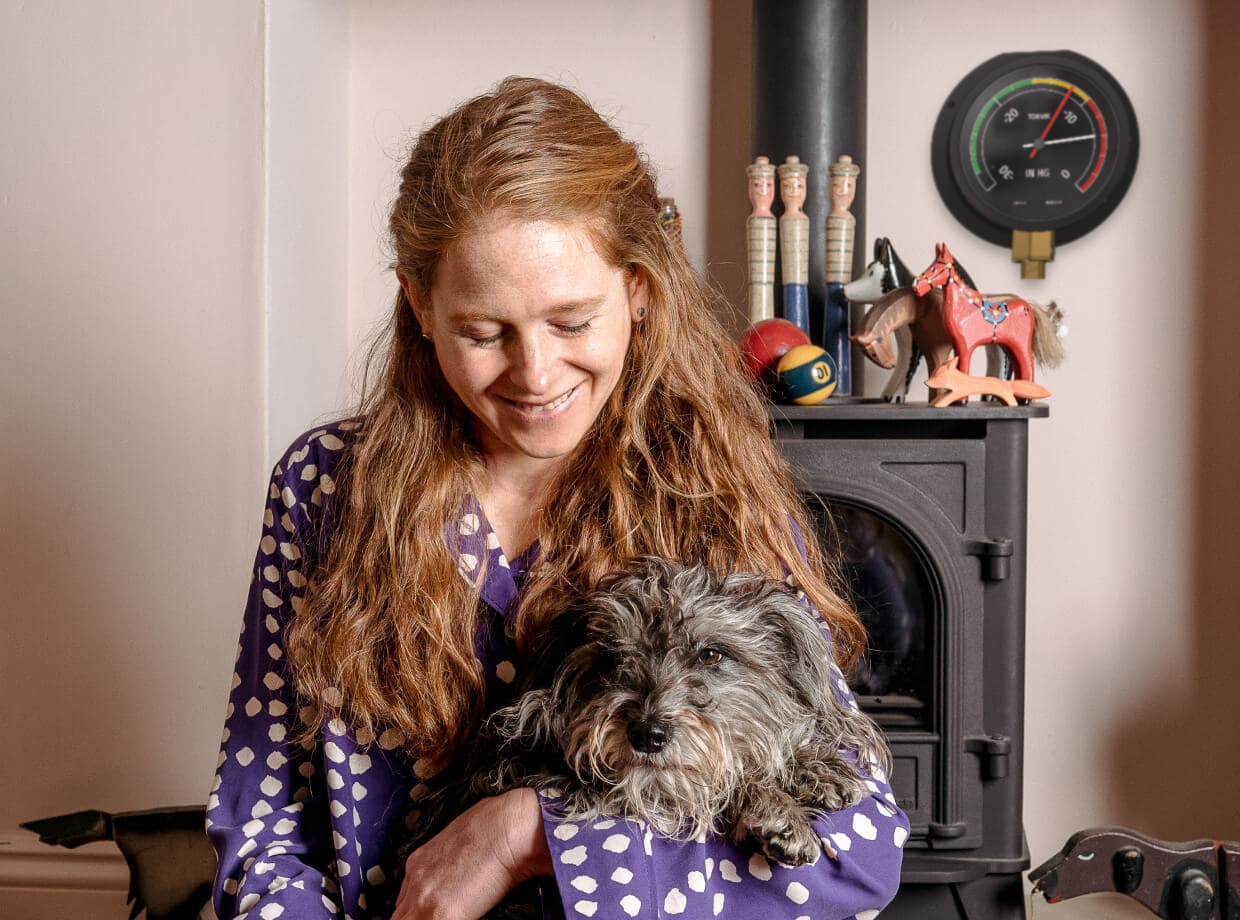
-12 inHg
